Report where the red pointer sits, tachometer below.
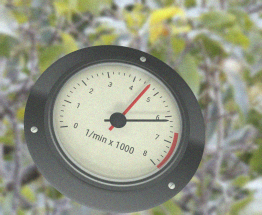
4600 rpm
